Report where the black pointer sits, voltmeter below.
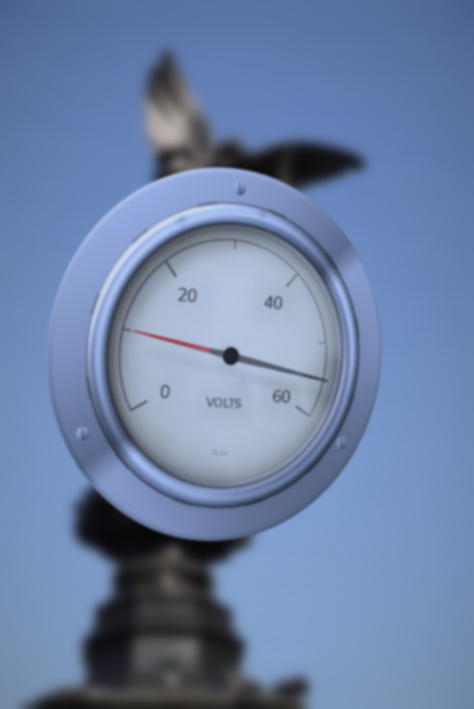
55 V
